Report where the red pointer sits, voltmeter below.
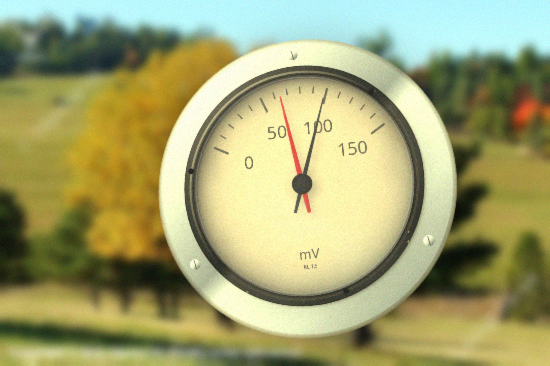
65 mV
